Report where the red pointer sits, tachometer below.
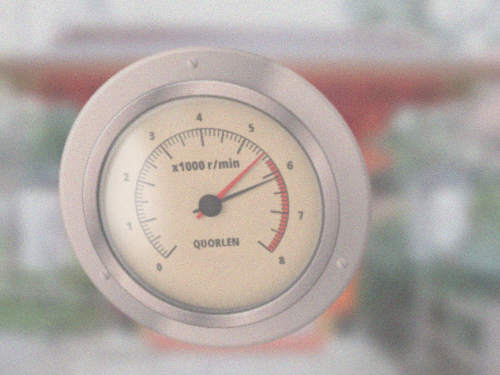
5500 rpm
